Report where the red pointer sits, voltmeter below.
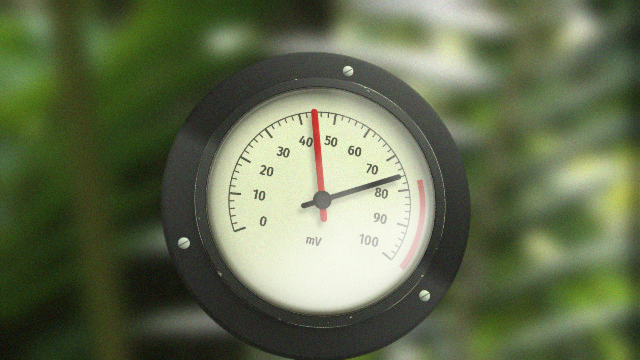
44 mV
